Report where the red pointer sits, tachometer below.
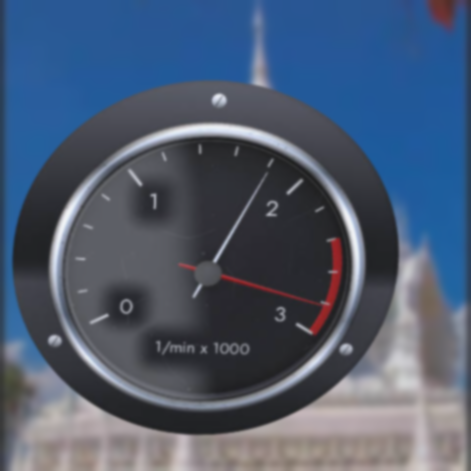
2800 rpm
